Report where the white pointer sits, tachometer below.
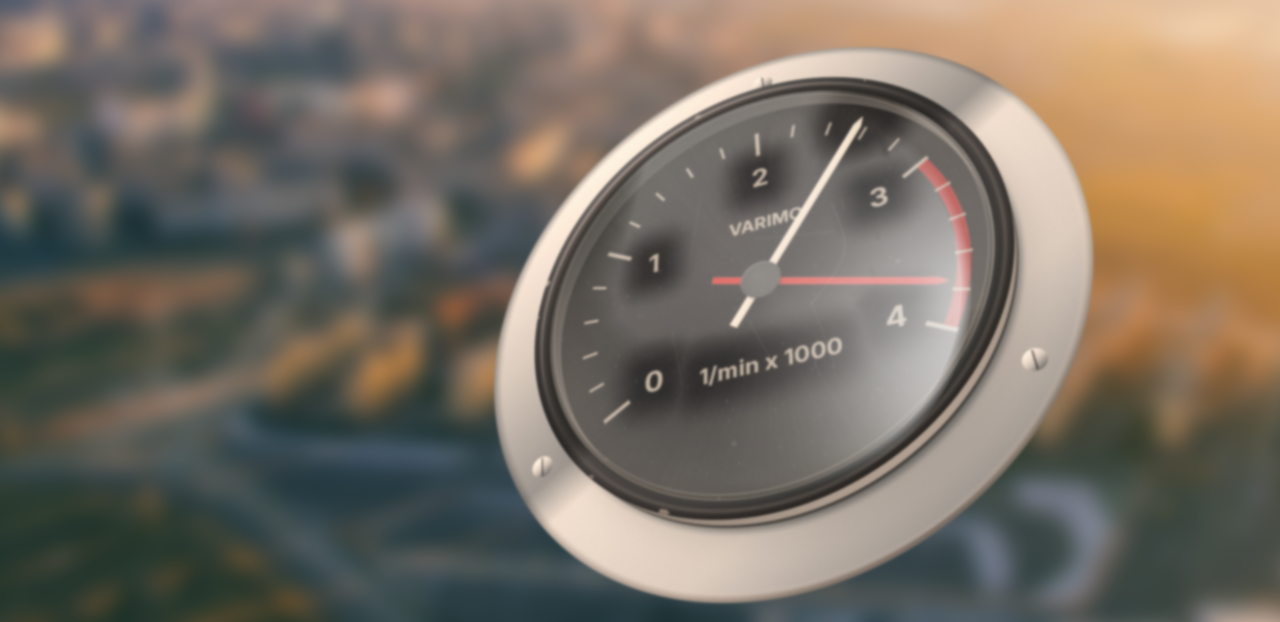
2600 rpm
